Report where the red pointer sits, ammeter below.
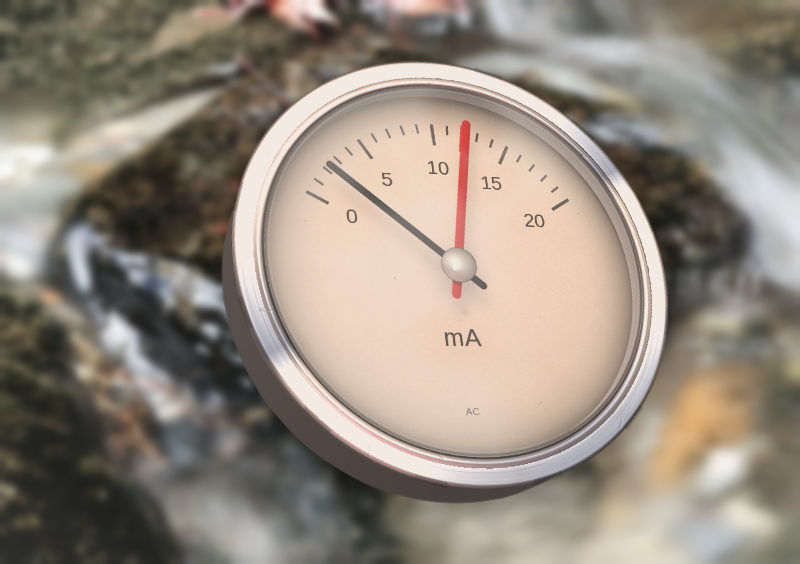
12 mA
